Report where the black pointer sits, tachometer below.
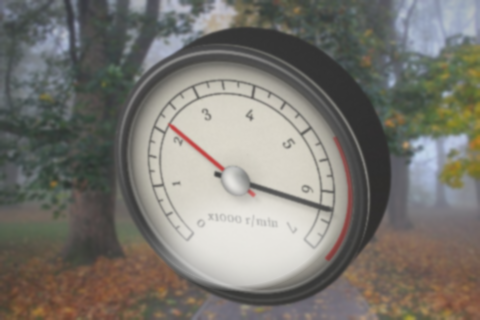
6250 rpm
